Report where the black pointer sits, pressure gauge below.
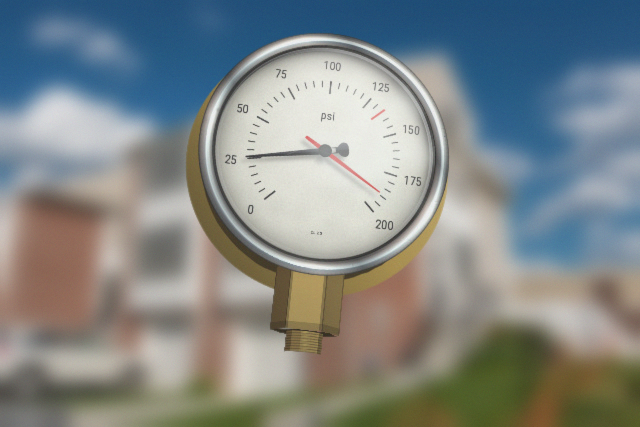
25 psi
